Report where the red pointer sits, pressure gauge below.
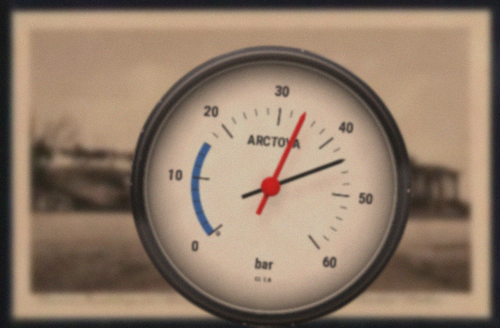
34 bar
